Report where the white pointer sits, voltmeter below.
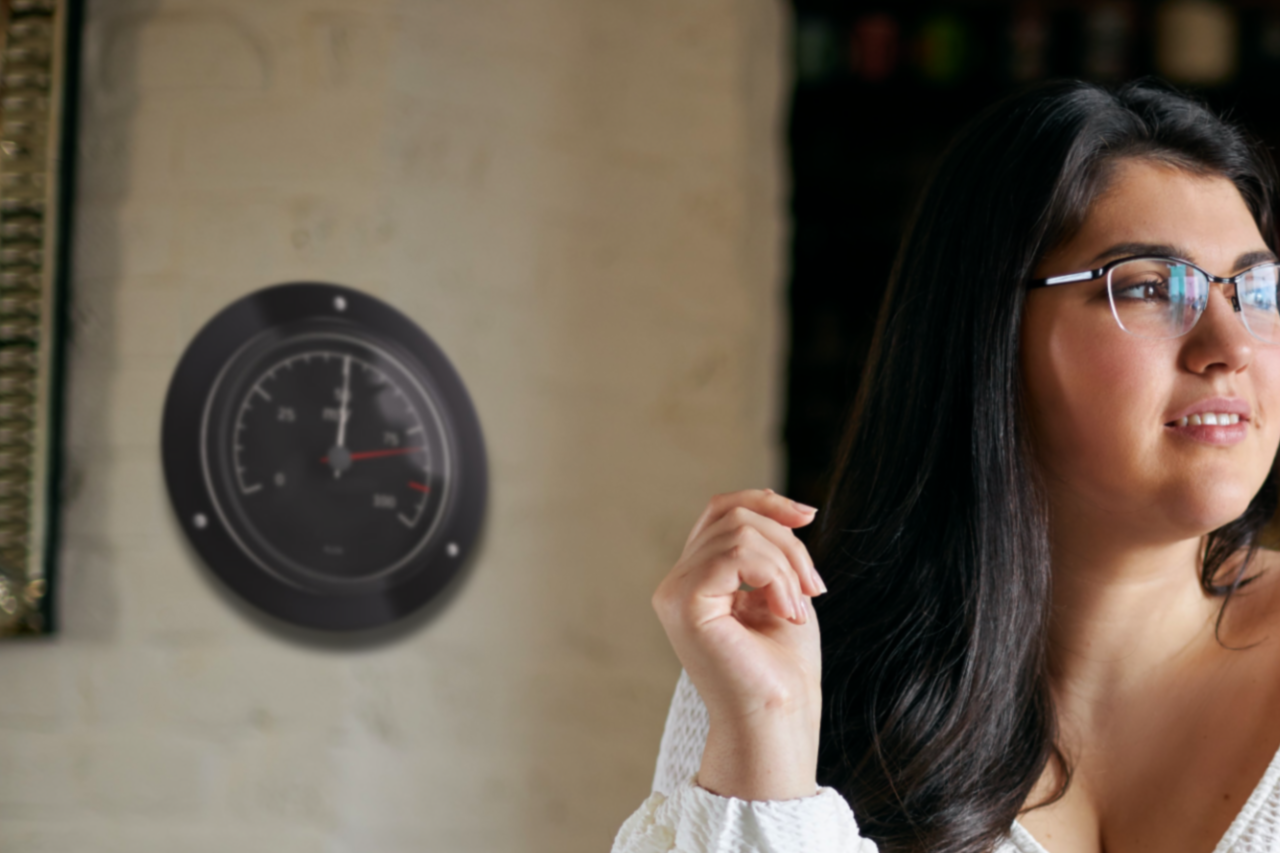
50 mV
